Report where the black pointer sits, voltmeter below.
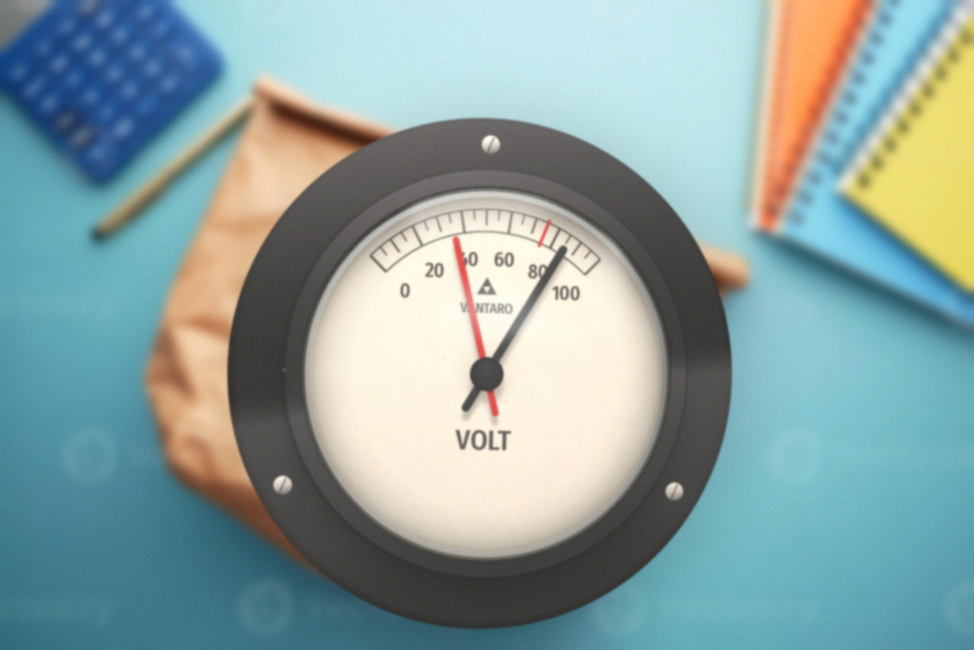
85 V
